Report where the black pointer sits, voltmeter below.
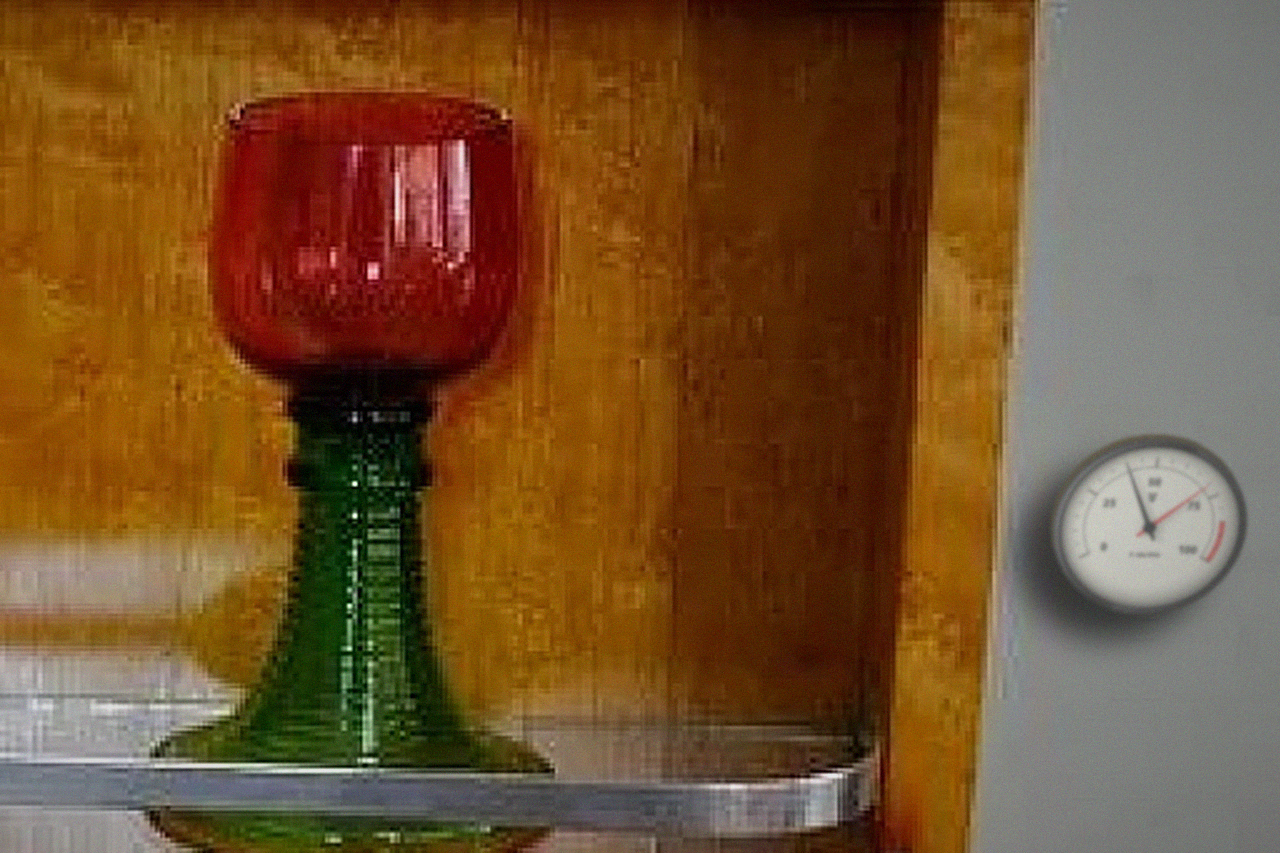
40 V
